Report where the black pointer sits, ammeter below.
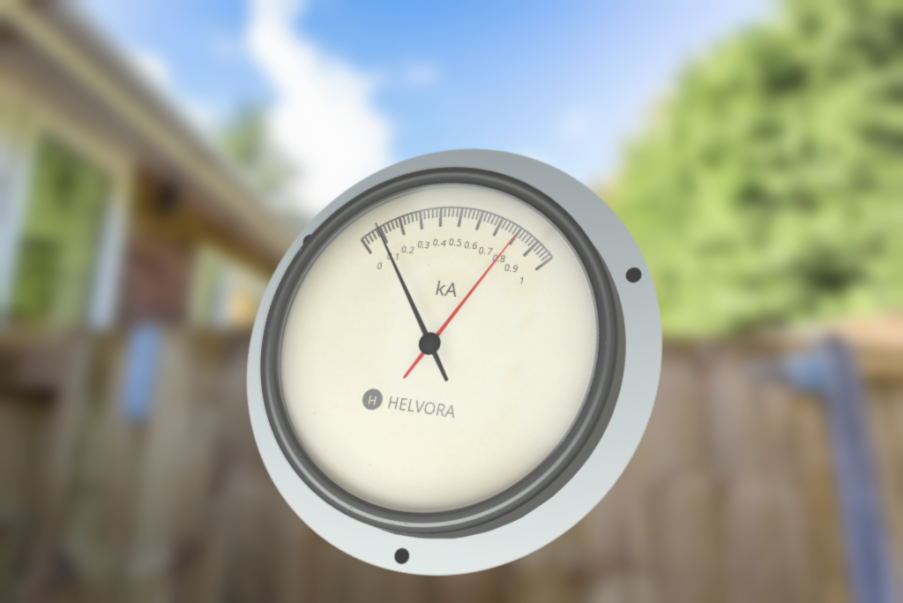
0.1 kA
